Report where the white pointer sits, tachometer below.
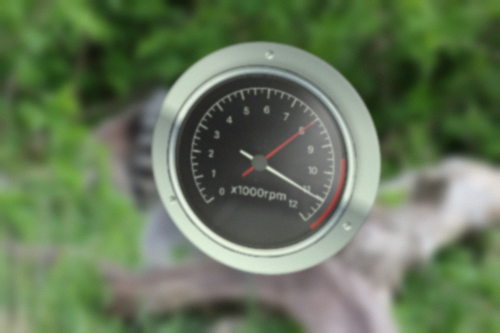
11000 rpm
